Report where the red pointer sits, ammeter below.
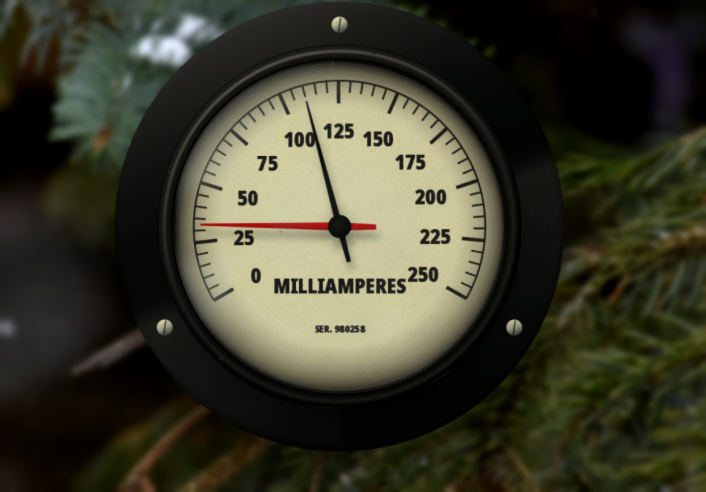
32.5 mA
